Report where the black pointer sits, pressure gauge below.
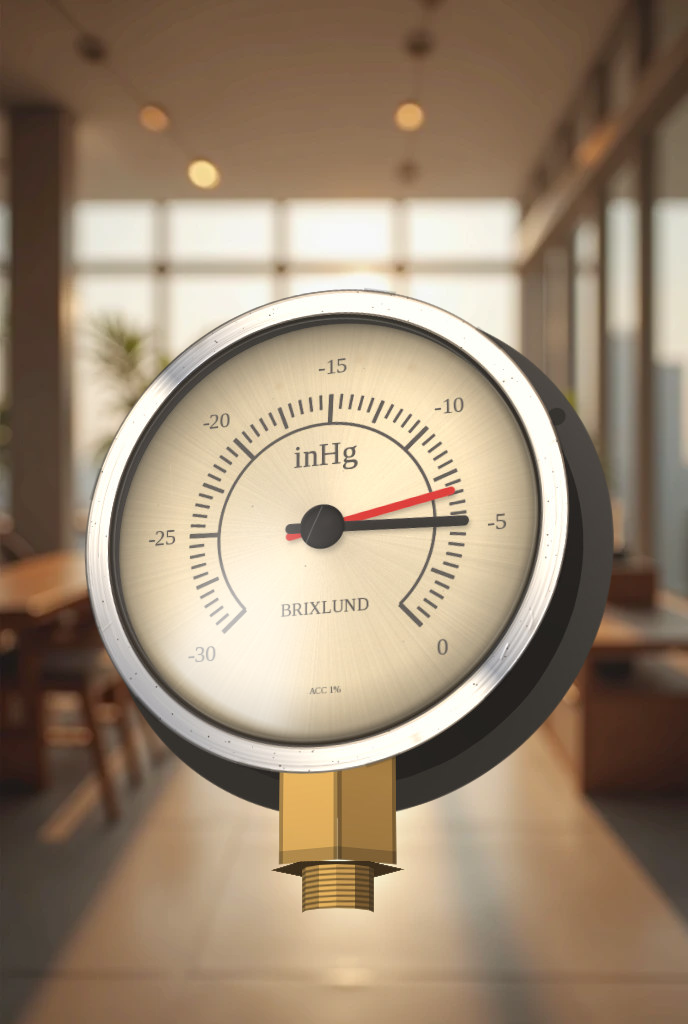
-5 inHg
